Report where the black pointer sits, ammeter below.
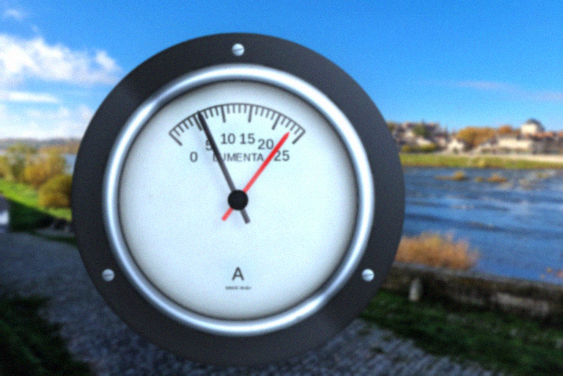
6 A
